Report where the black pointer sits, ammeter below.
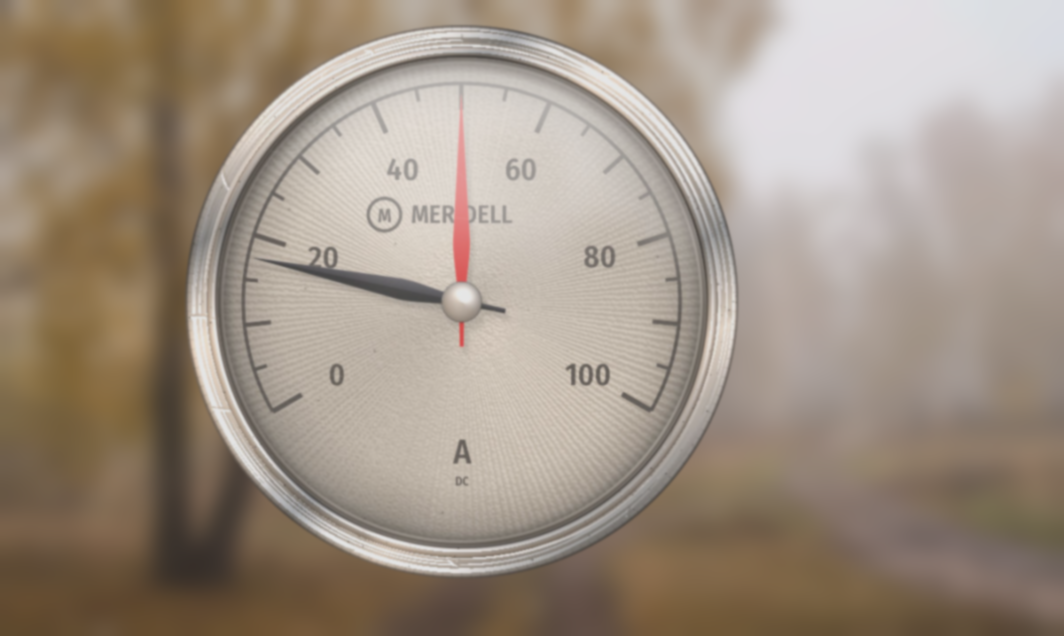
17.5 A
